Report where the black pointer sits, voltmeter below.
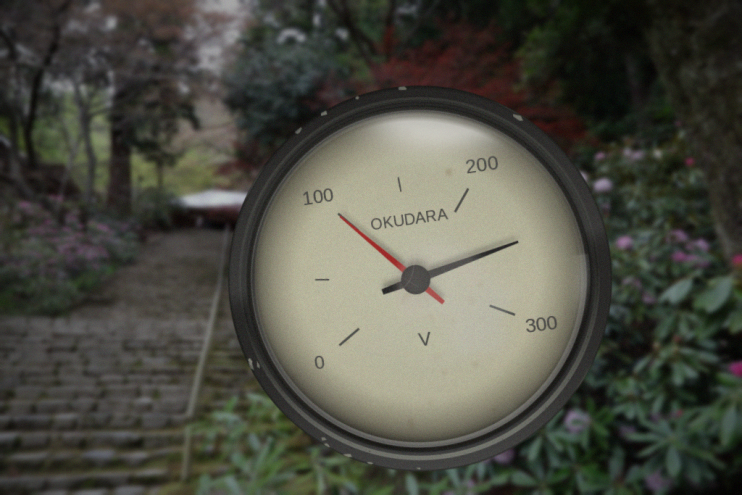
250 V
